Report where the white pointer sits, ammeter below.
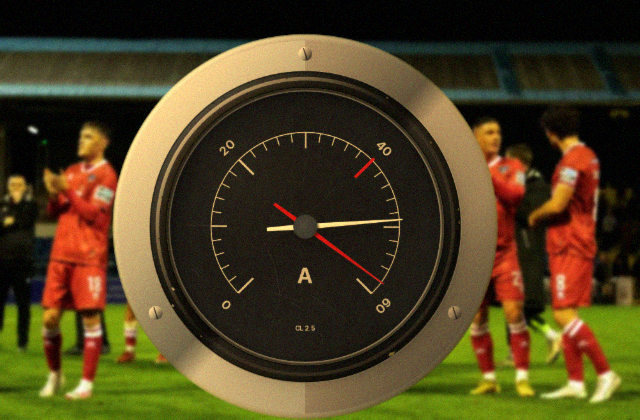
49 A
